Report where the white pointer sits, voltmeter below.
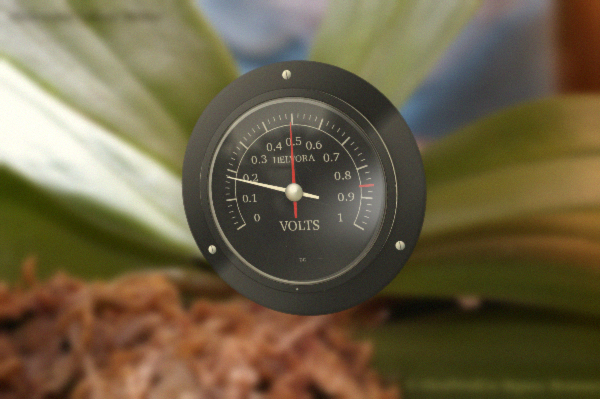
0.18 V
